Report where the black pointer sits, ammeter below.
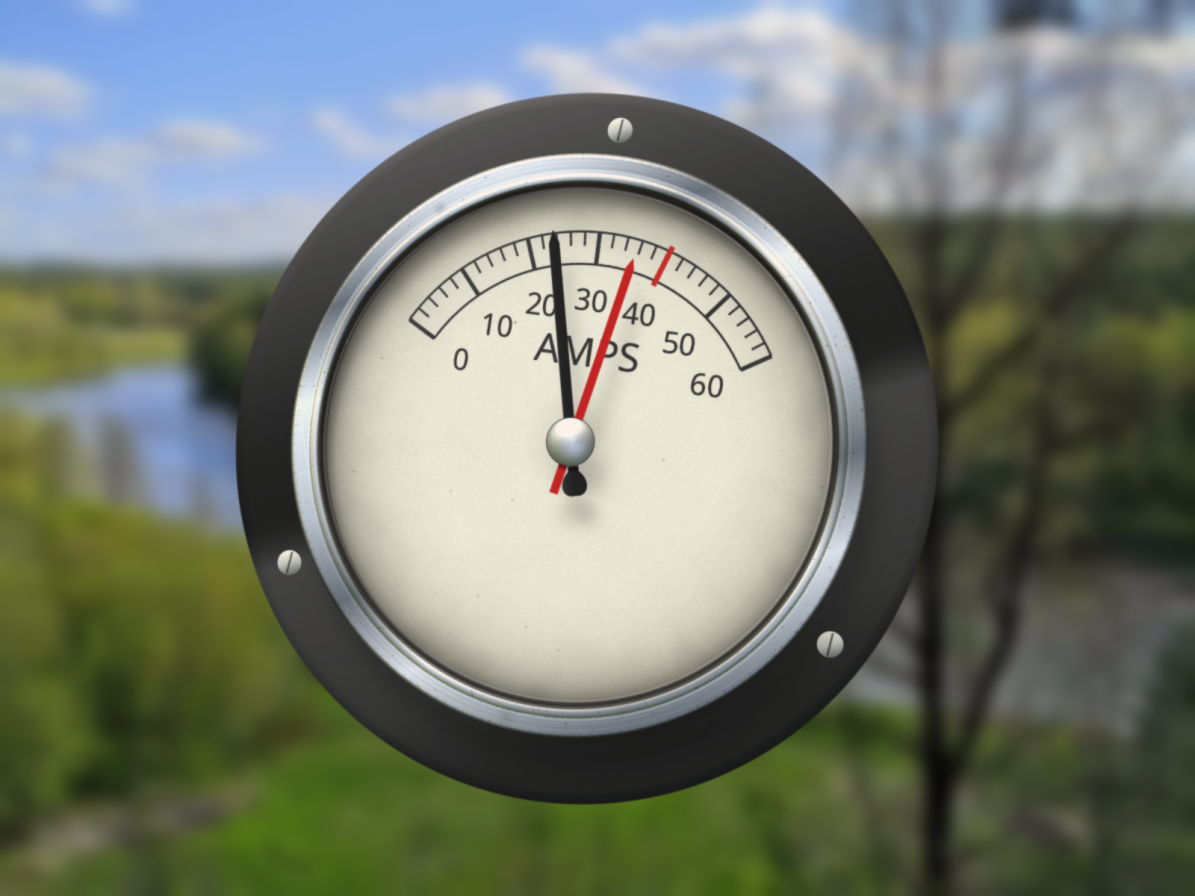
24 A
